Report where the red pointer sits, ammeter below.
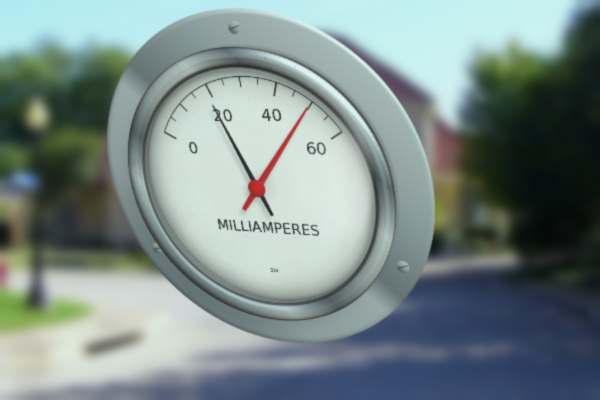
50 mA
